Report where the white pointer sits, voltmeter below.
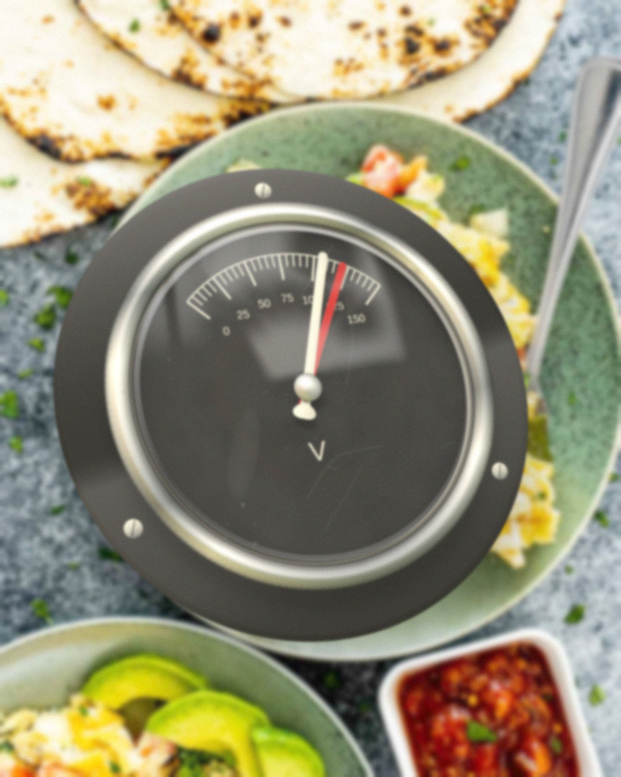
105 V
